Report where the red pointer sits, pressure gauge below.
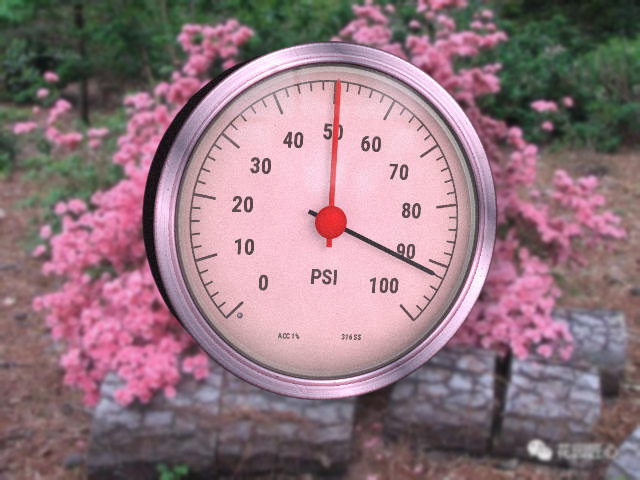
50 psi
